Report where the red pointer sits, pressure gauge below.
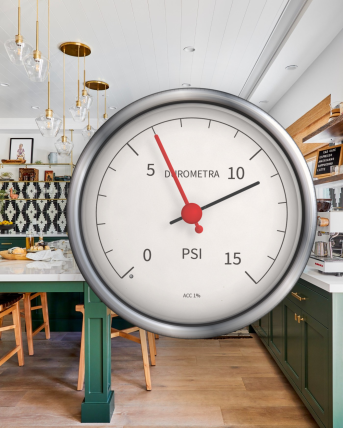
6 psi
